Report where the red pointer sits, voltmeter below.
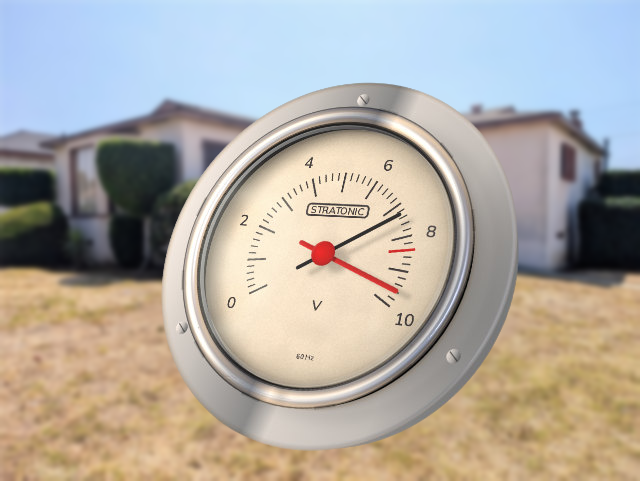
9.6 V
